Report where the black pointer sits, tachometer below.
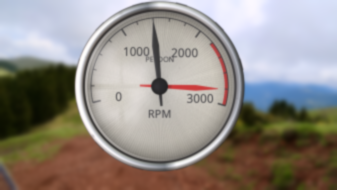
1400 rpm
